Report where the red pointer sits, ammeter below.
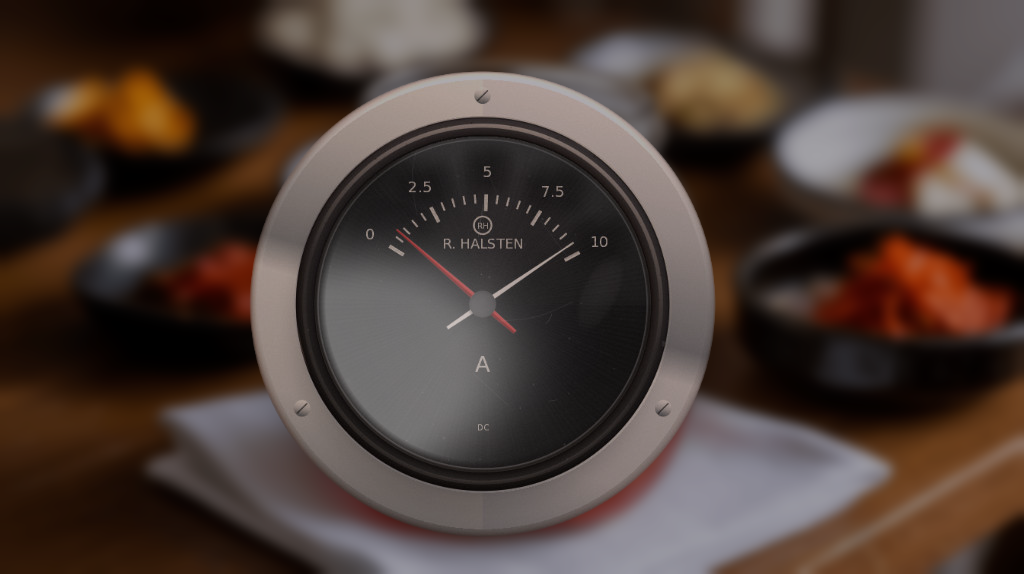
0.75 A
